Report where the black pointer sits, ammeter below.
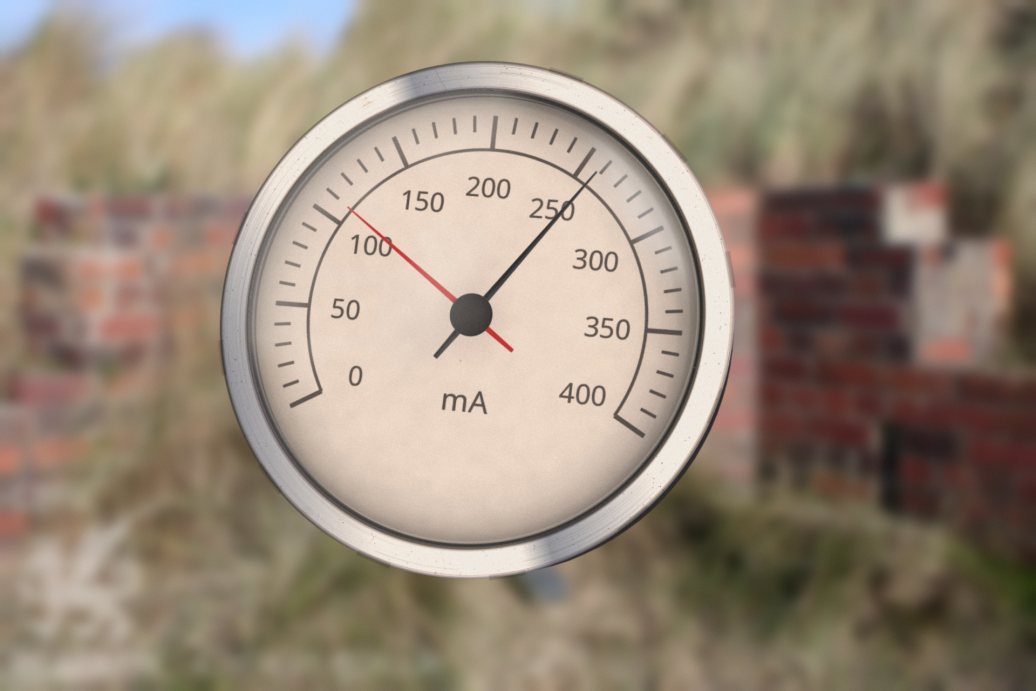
260 mA
